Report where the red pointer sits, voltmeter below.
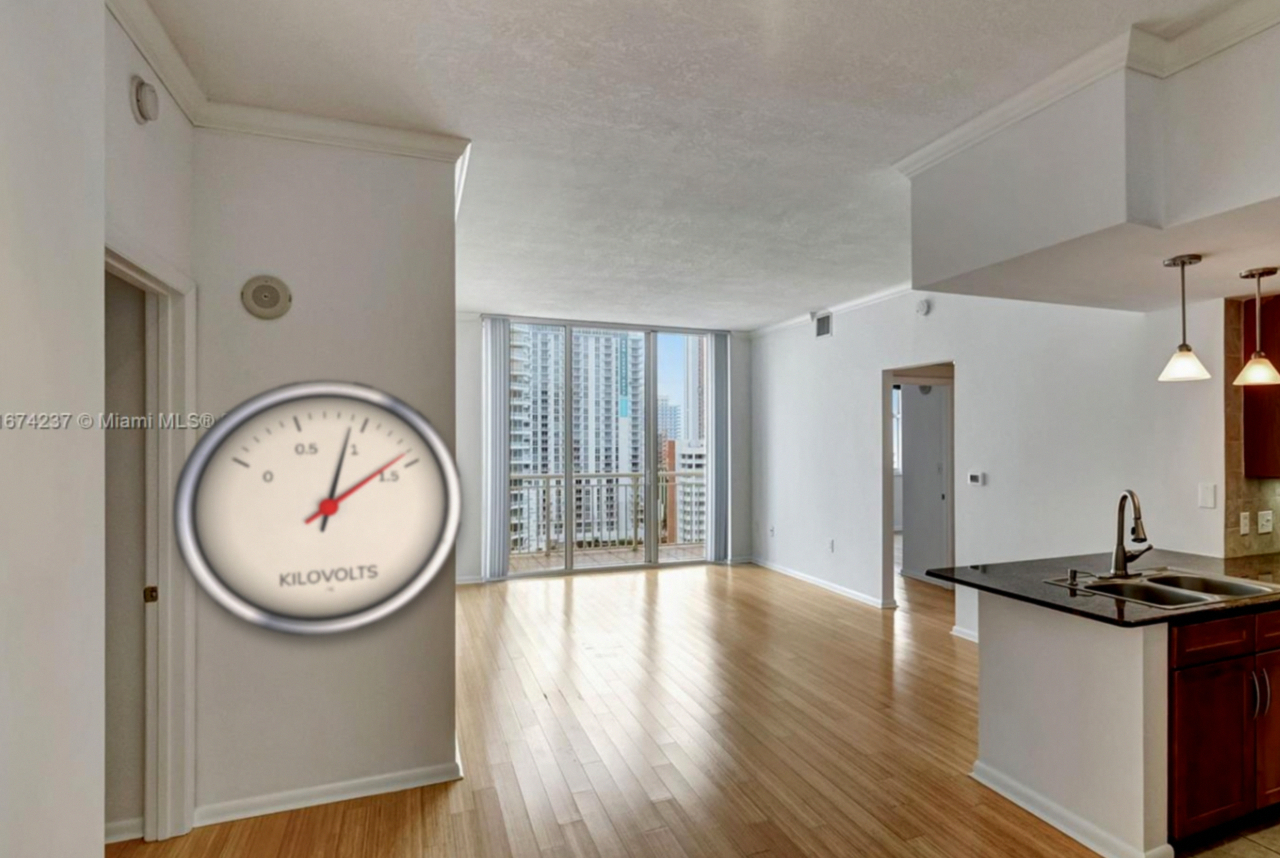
1.4 kV
